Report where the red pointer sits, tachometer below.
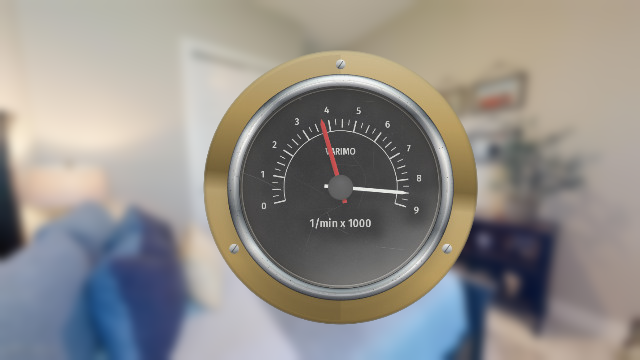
3750 rpm
